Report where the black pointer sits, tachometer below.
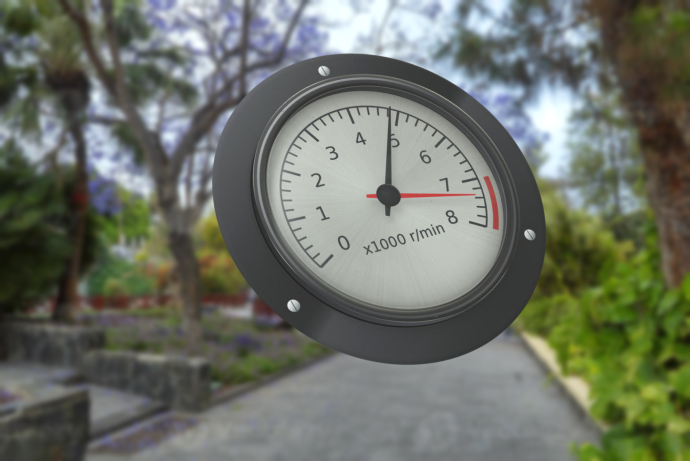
4800 rpm
